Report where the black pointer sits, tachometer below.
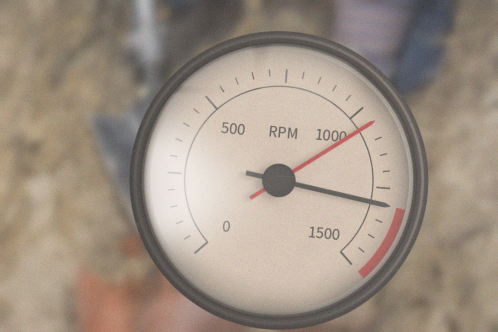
1300 rpm
